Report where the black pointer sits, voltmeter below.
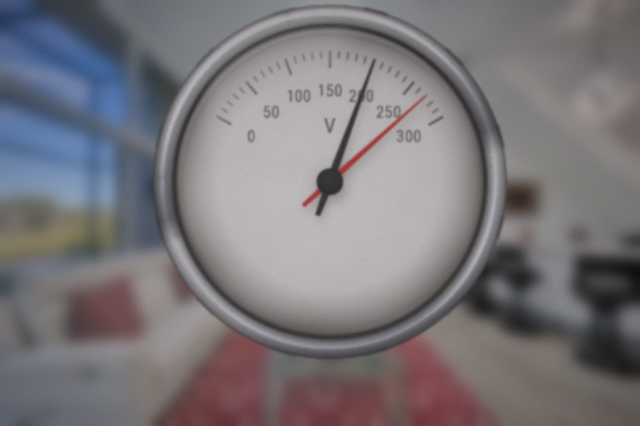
200 V
